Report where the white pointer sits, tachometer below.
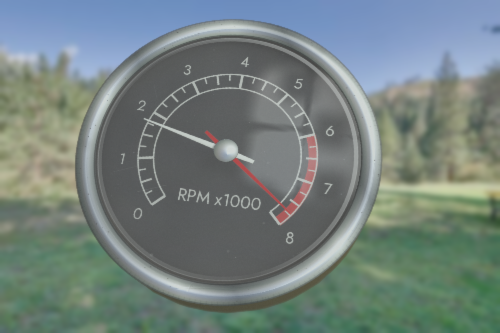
1750 rpm
